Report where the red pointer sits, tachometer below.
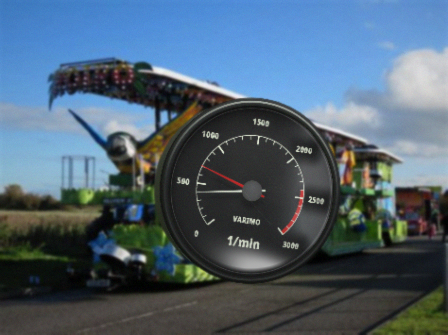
700 rpm
